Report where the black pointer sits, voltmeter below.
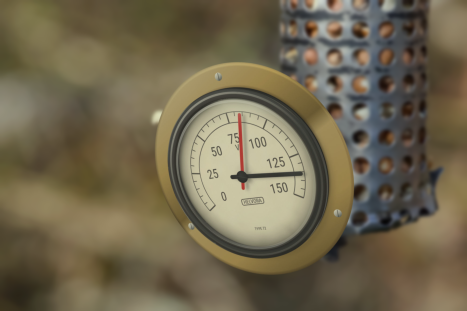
135 V
